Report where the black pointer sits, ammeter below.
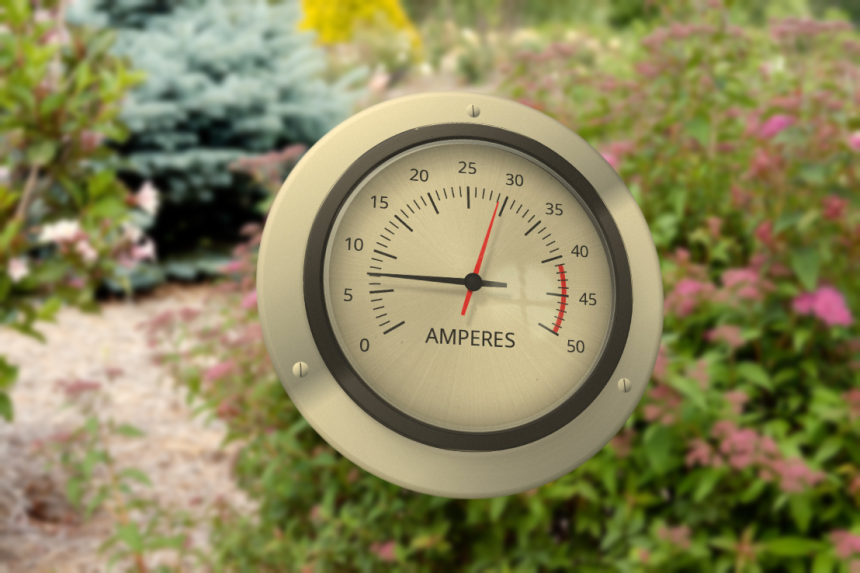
7 A
